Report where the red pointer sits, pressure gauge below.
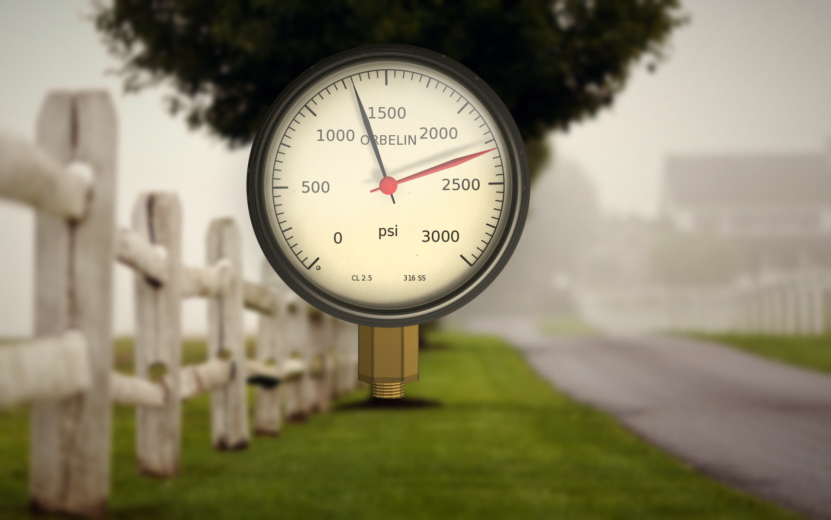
2300 psi
